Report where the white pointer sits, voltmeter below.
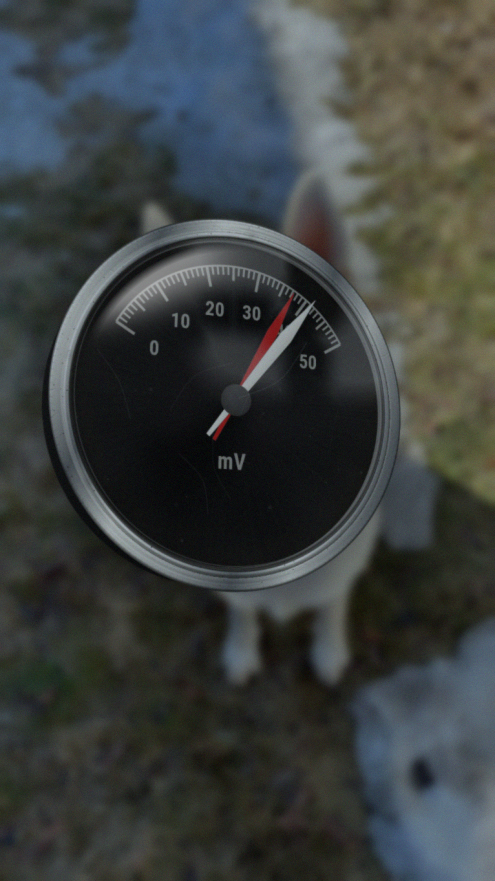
41 mV
